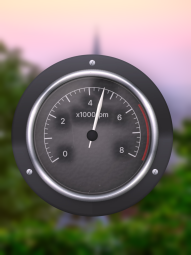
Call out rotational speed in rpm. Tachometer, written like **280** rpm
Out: **4600** rpm
